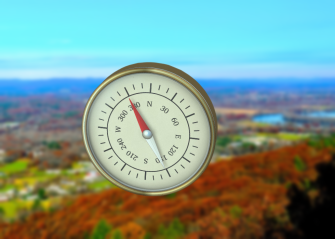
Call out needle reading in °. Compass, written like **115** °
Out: **330** °
